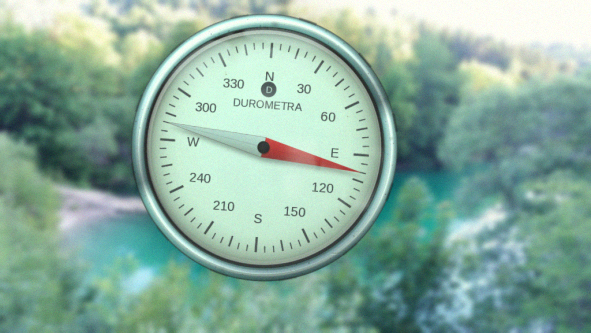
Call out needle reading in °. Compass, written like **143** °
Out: **100** °
